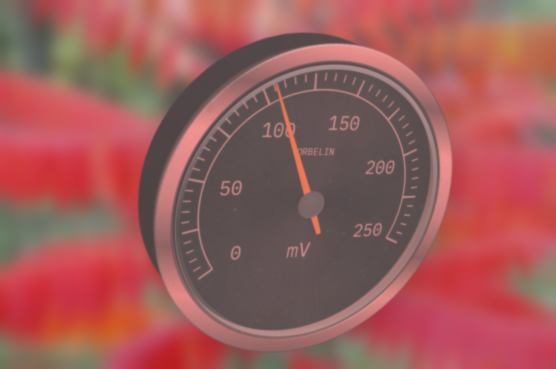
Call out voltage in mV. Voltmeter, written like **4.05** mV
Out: **105** mV
